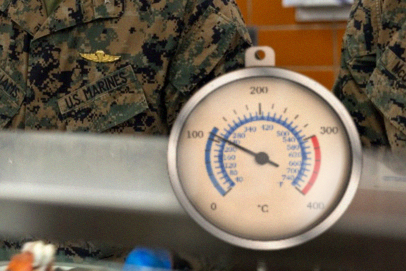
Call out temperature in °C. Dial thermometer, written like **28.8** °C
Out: **110** °C
